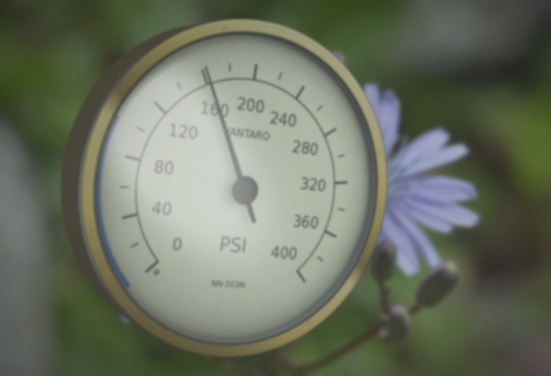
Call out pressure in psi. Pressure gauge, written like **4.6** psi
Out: **160** psi
